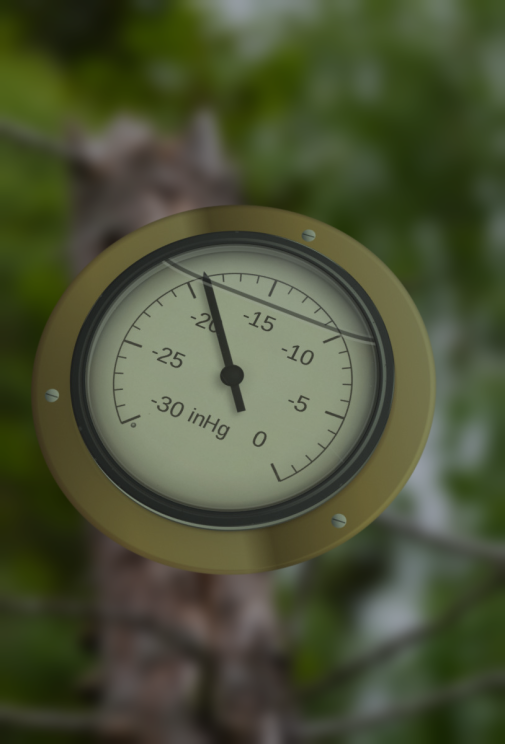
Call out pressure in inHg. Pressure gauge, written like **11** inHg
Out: **-19** inHg
